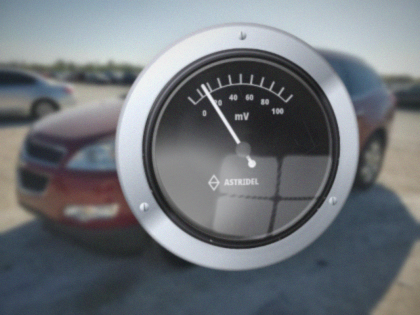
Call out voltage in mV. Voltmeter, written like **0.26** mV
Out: **15** mV
